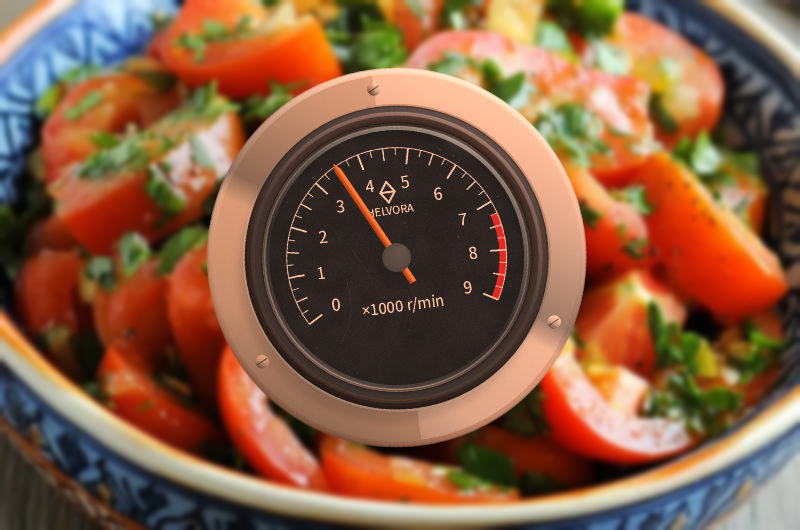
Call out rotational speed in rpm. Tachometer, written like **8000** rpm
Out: **3500** rpm
